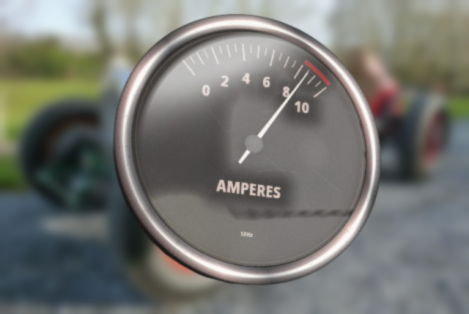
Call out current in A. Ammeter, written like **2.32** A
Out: **8.5** A
